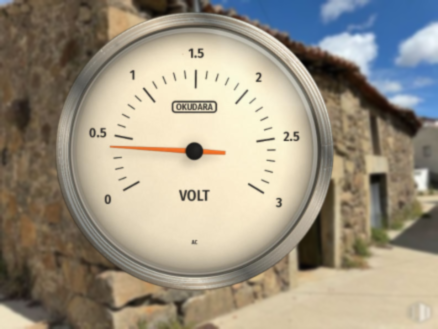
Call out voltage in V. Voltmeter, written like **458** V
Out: **0.4** V
